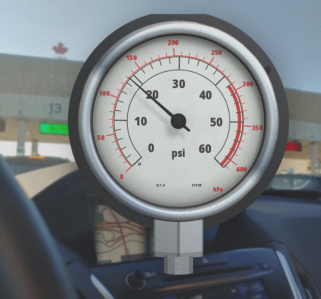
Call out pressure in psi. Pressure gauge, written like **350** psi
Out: **19** psi
